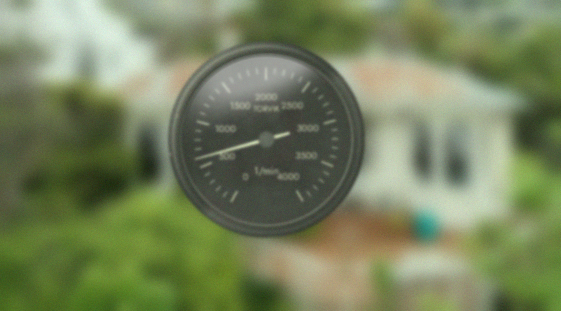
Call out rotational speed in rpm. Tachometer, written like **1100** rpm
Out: **600** rpm
